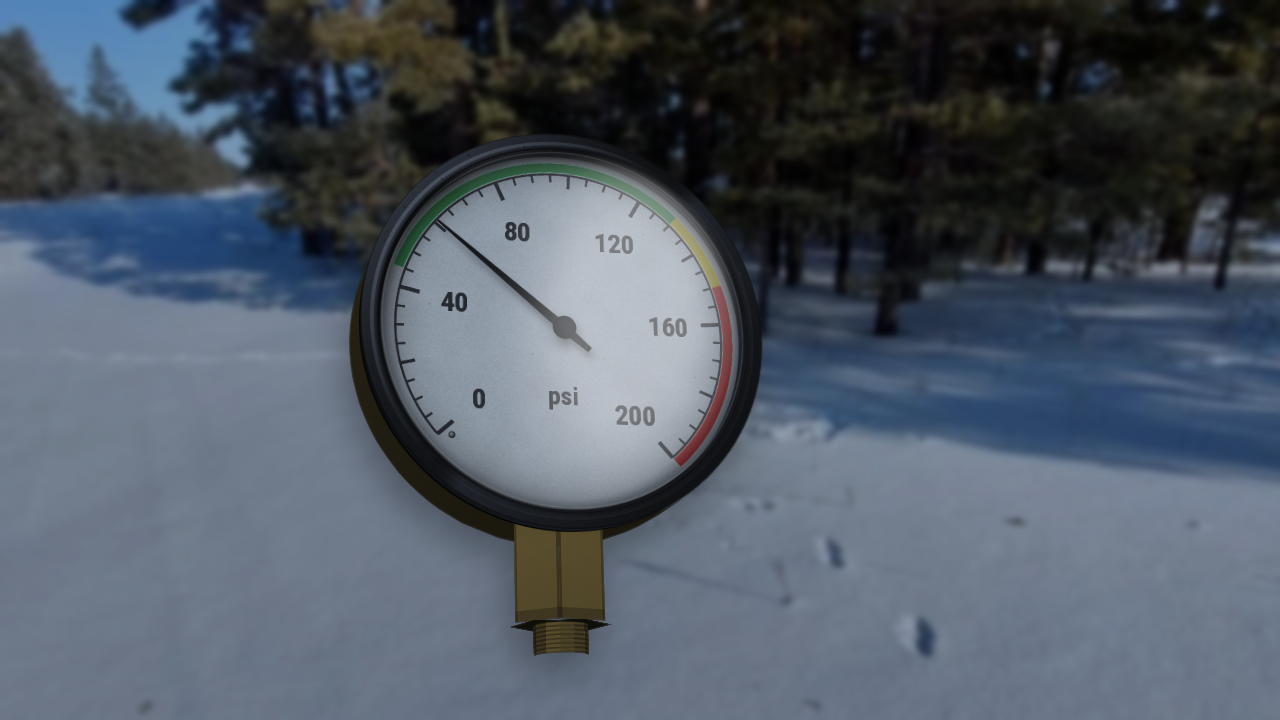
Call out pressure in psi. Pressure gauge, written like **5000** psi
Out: **60** psi
